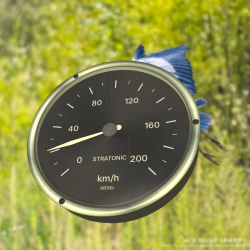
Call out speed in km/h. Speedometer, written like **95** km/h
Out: **20** km/h
